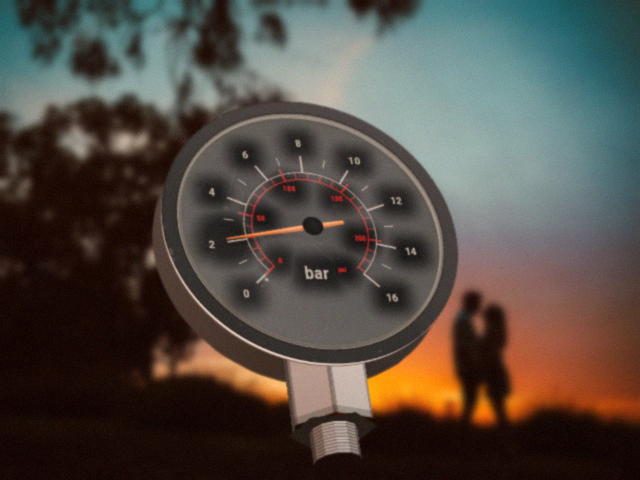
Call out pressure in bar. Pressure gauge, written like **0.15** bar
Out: **2** bar
